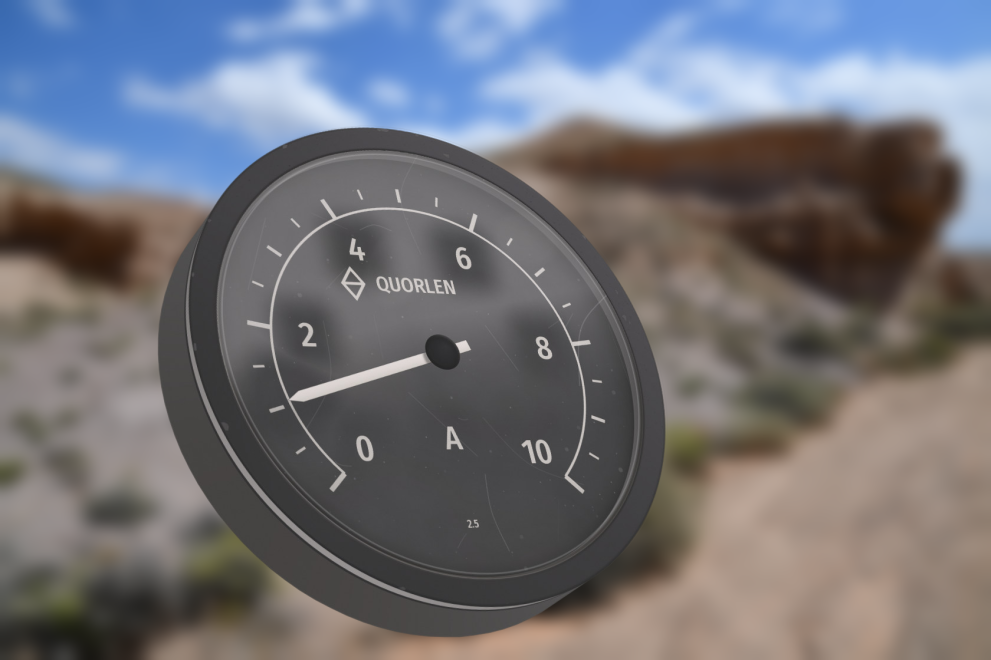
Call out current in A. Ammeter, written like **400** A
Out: **1** A
